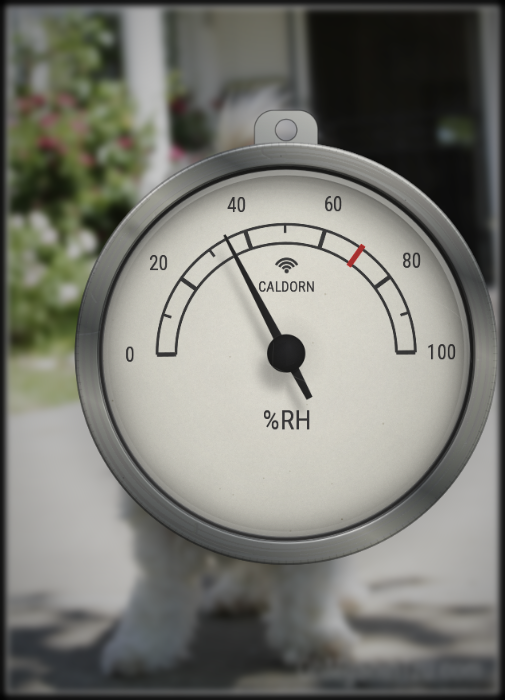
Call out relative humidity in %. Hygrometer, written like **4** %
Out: **35** %
